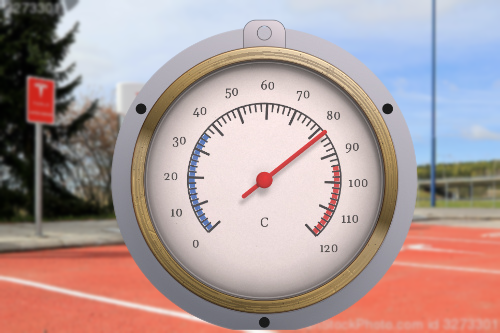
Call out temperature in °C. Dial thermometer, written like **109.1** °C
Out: **82** °C
